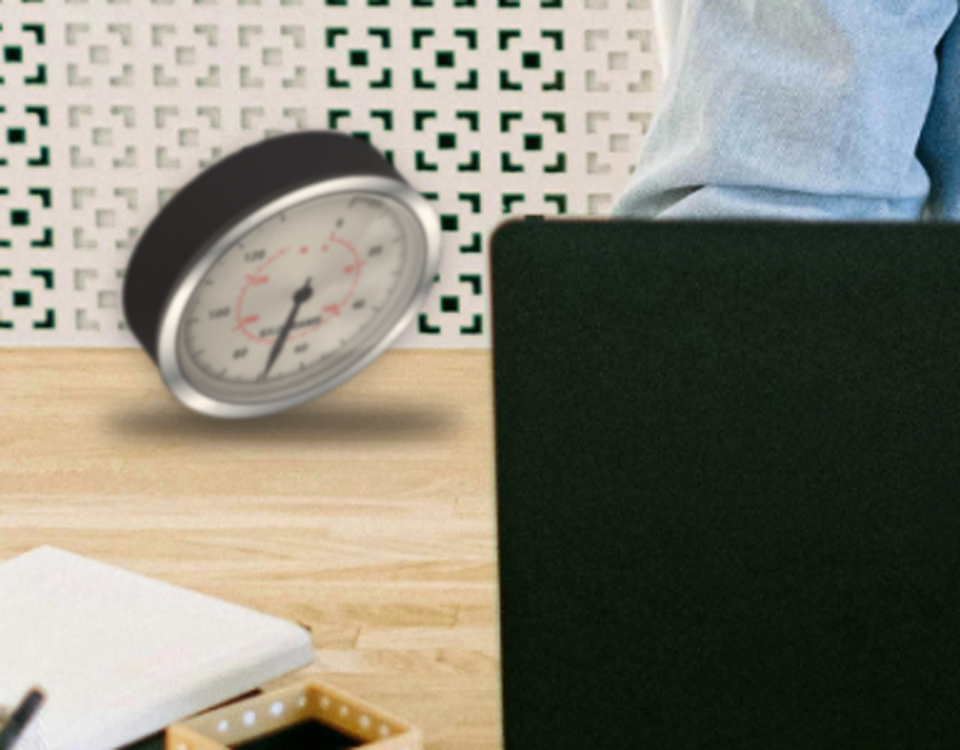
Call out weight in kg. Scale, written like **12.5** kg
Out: **70** kg
